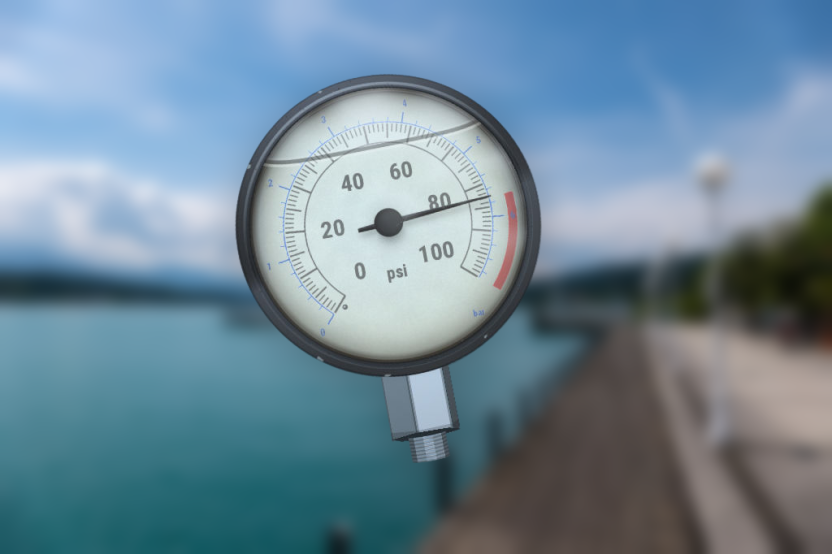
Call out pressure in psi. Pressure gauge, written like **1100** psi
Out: **83** psi
